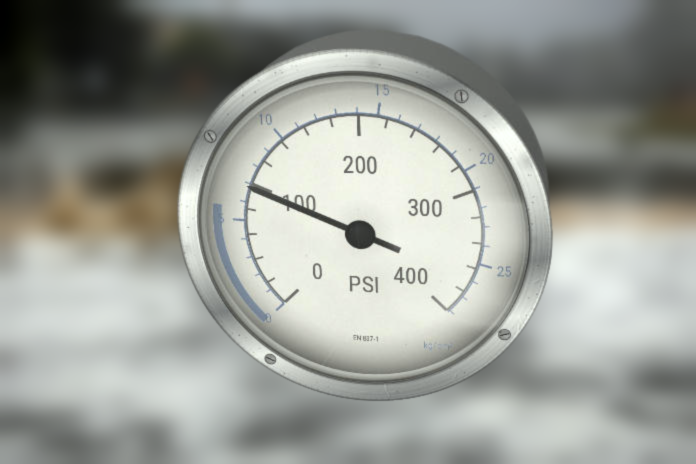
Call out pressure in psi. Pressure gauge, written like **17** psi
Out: **100** psi
